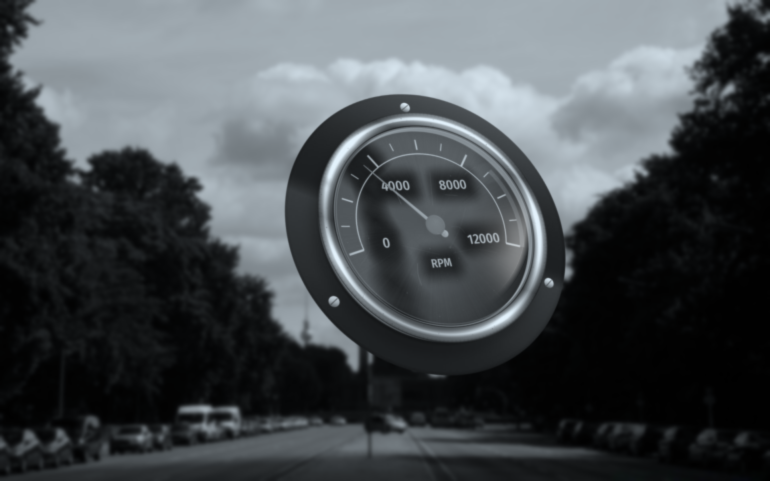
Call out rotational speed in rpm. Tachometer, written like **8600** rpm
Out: **3500** rpm
